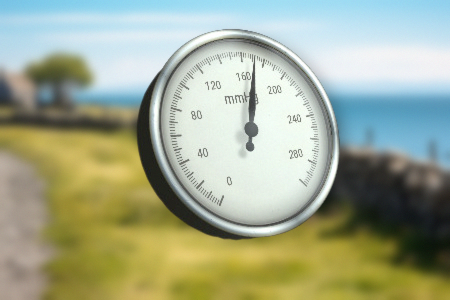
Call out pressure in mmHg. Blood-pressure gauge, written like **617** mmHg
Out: **170** mmHg
